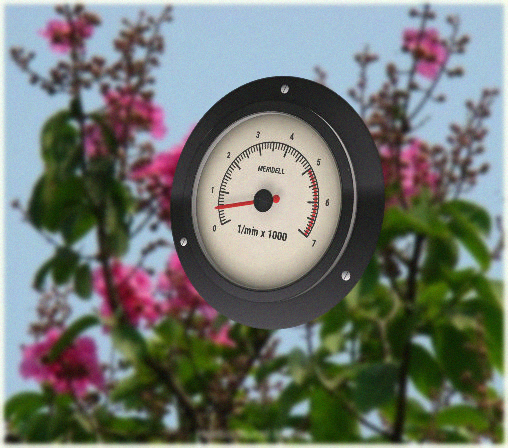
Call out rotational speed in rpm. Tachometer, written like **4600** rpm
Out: **500** rpm
